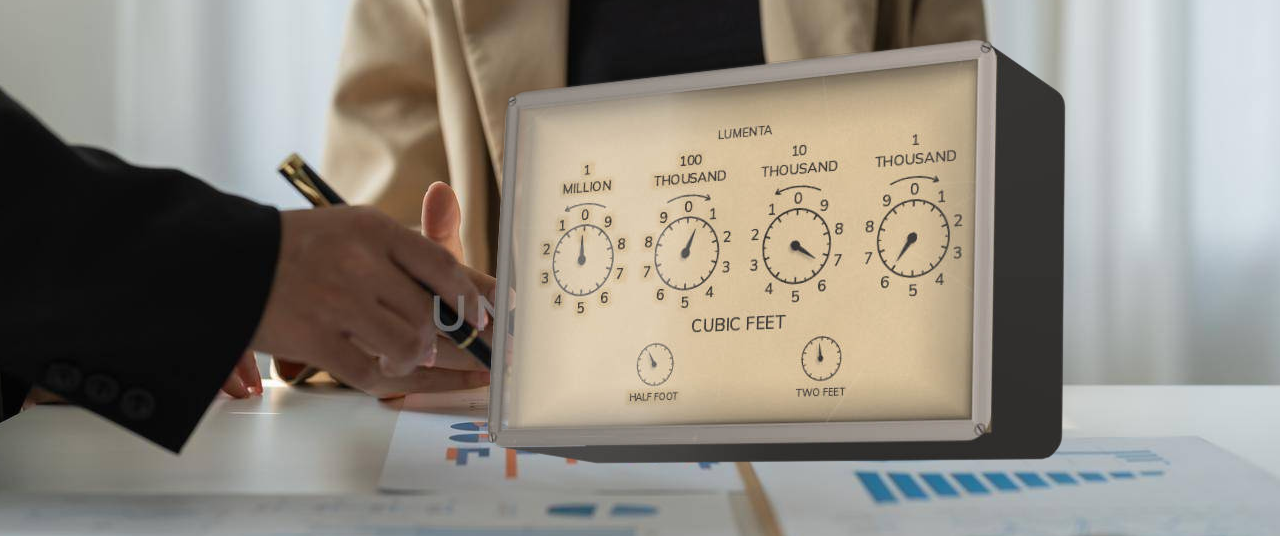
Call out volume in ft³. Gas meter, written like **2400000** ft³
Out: **6600** ft³
